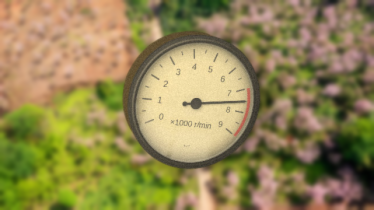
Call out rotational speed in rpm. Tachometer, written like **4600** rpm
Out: **7500** rpm
